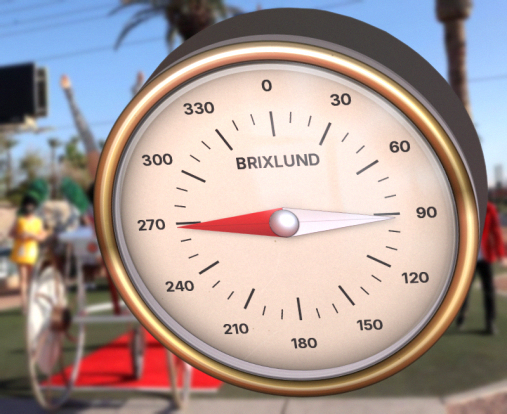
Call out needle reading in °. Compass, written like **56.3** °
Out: **270** °
